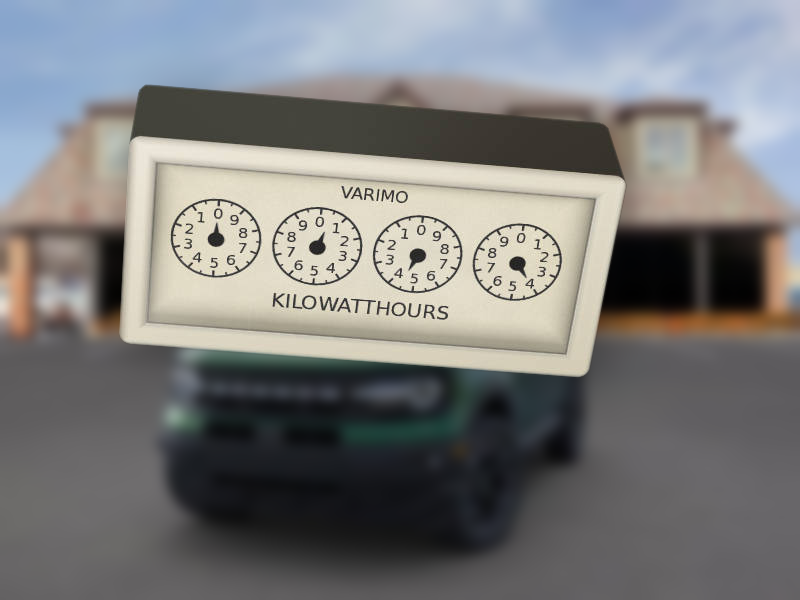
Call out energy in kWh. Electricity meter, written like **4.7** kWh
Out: **44** kWh
